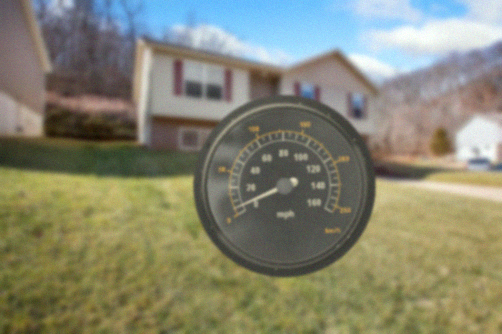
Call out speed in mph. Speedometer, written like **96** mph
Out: **5** mph
